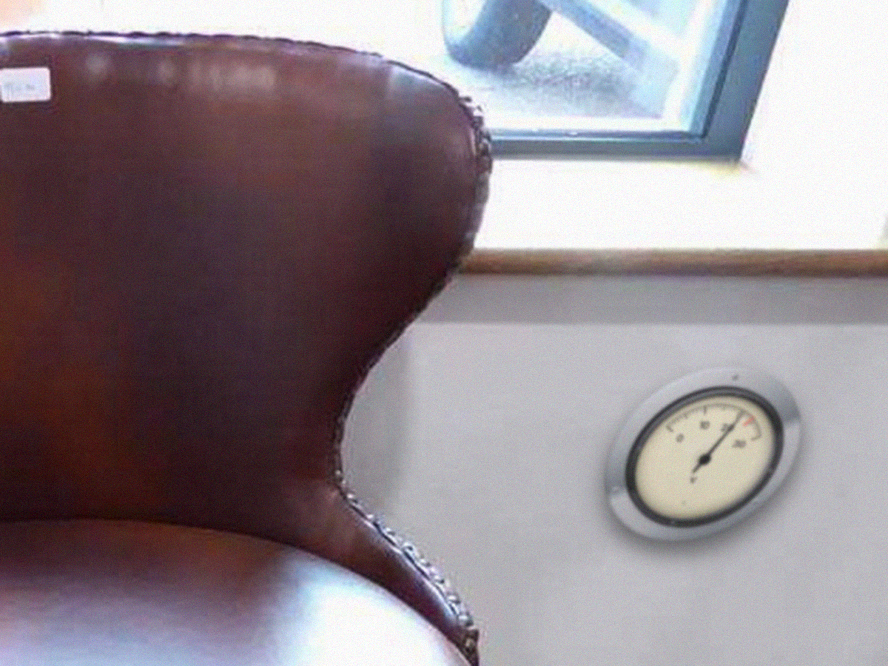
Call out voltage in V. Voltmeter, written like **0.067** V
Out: **20** V
